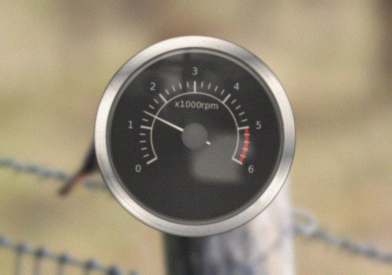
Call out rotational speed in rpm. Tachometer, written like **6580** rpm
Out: **1400** rpm
